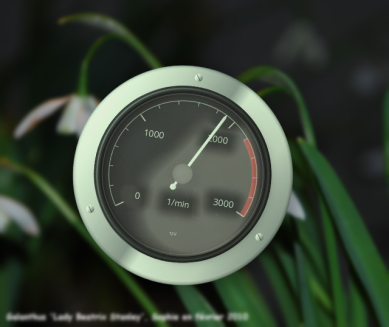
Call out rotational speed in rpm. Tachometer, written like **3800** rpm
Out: **1900** rpm
